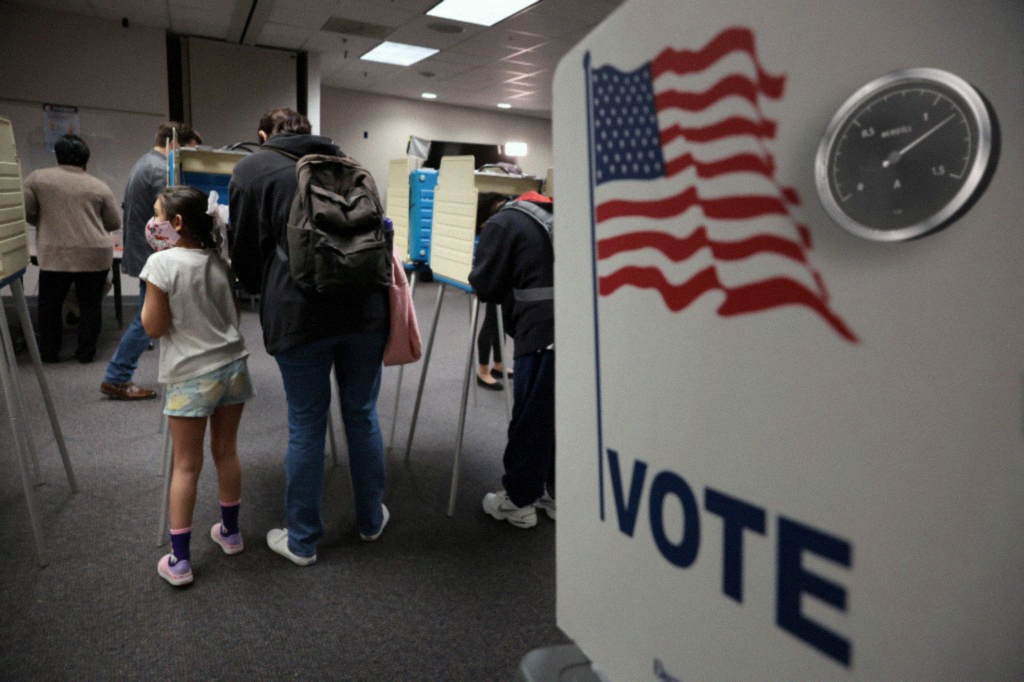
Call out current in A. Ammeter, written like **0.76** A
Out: **1.15** A
